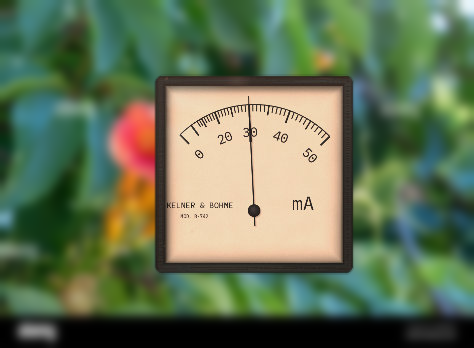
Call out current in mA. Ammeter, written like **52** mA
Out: **30** mA
